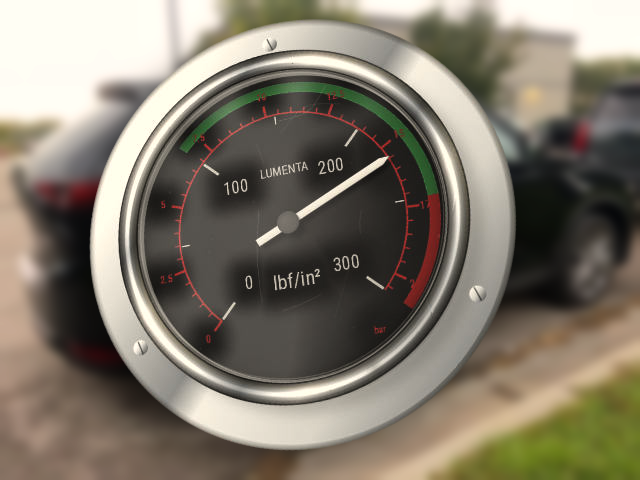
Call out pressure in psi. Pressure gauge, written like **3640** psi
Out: **225** psi
